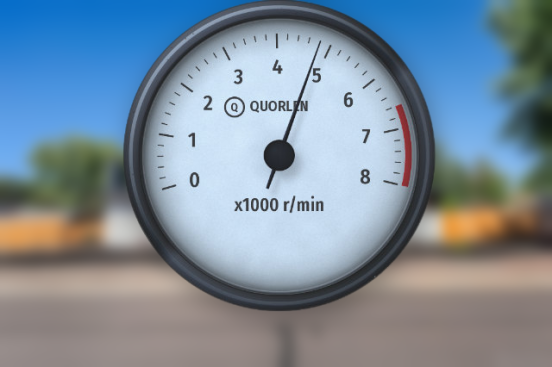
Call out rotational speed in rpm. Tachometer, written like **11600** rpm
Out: **4800** rpm
